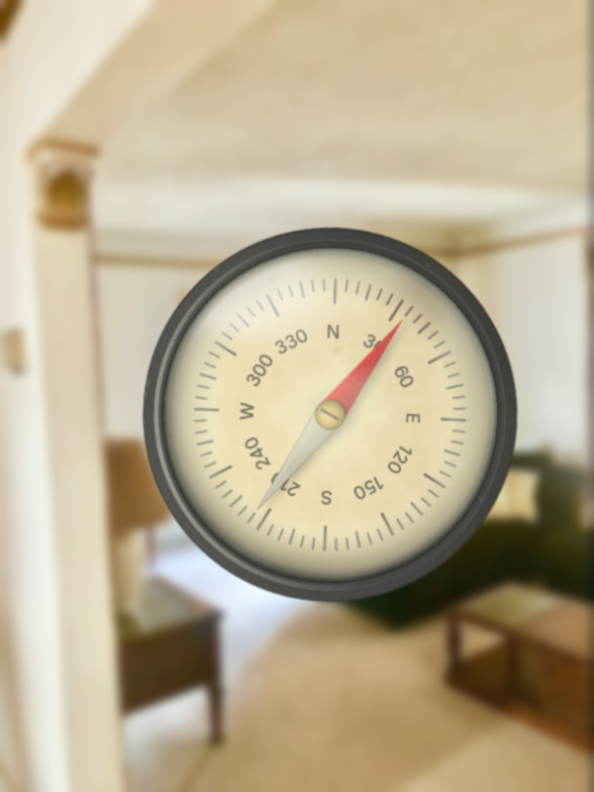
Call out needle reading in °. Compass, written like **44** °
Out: **35** °
